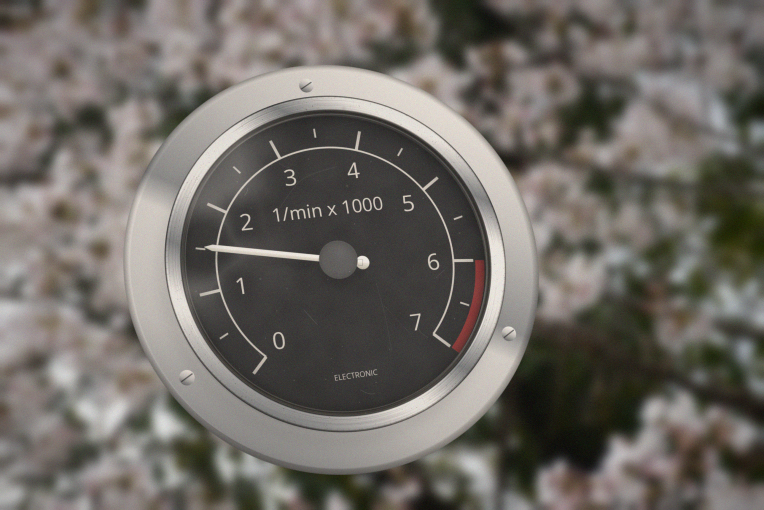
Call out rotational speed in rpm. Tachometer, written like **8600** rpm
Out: **1500** rpm
